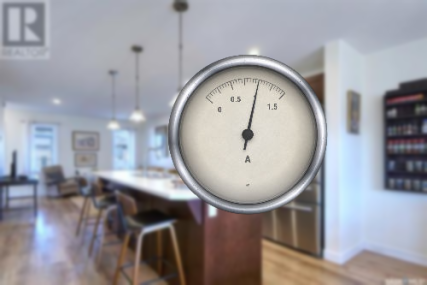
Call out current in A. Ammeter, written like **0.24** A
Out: **1** A
